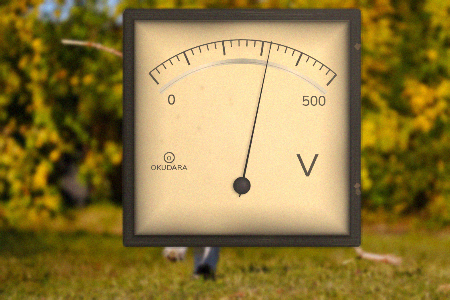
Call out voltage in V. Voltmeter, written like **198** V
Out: **320** V
